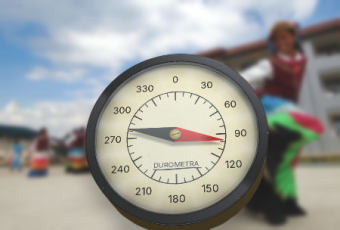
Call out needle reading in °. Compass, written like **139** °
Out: **100** °
